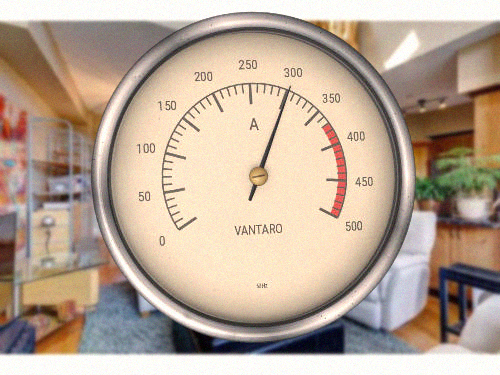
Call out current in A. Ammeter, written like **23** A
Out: **300** A
